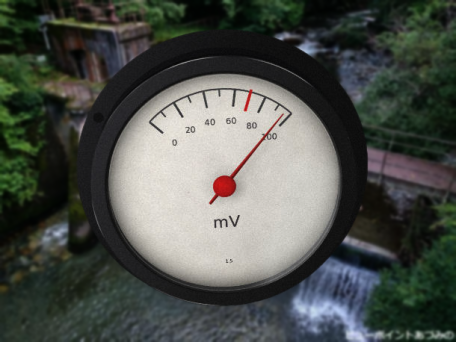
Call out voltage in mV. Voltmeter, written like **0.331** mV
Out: **95** mV
